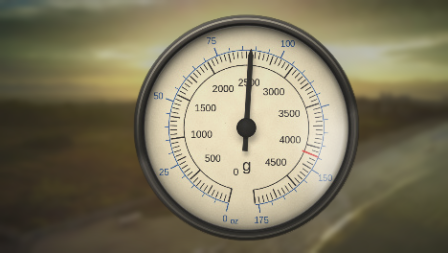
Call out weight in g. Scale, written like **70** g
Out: **2500** g
